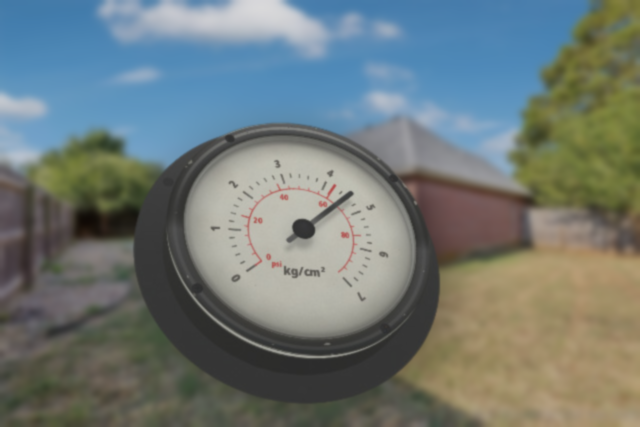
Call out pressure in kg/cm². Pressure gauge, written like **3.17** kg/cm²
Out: **4.6** kg/cm²
